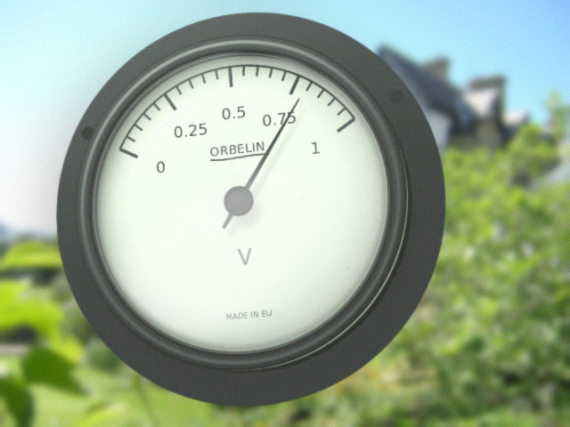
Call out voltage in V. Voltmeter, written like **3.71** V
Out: **0.8** V
